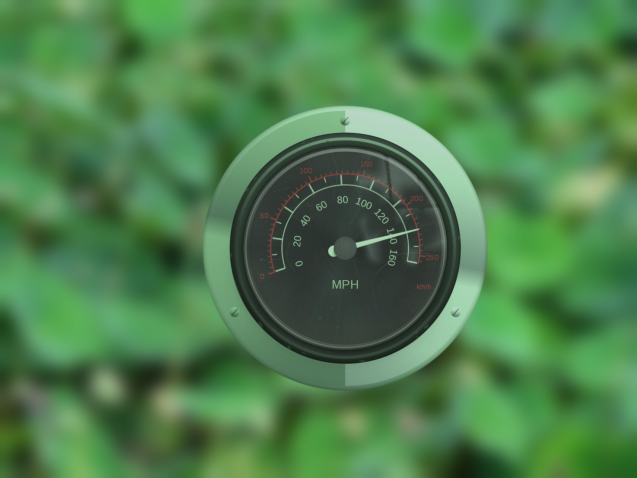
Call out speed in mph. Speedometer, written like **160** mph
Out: **140** mph
